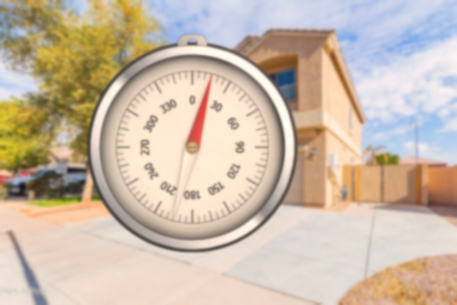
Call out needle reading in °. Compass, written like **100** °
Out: **15** °
